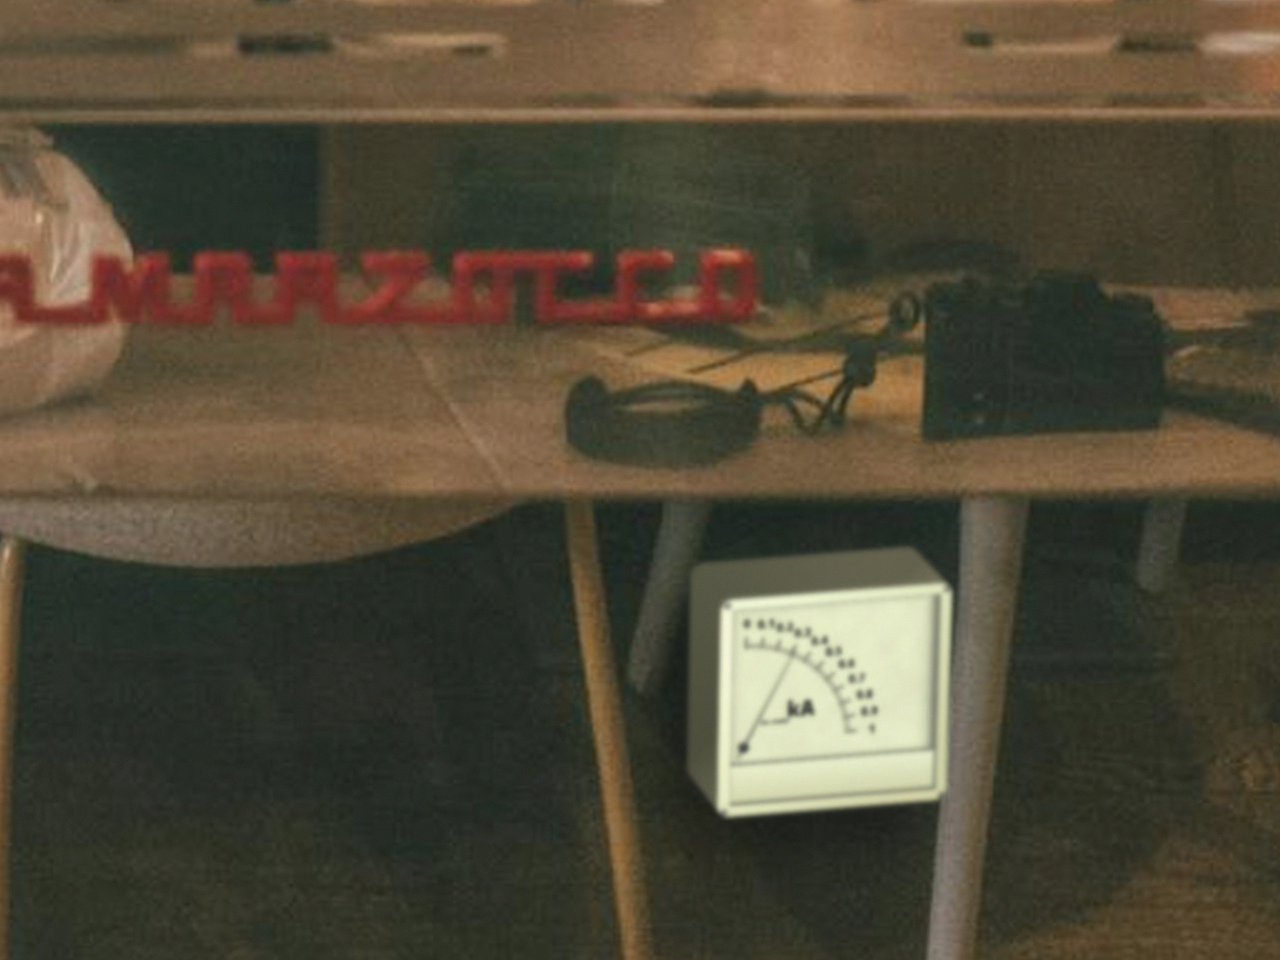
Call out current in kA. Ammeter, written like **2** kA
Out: **0.3** kA
